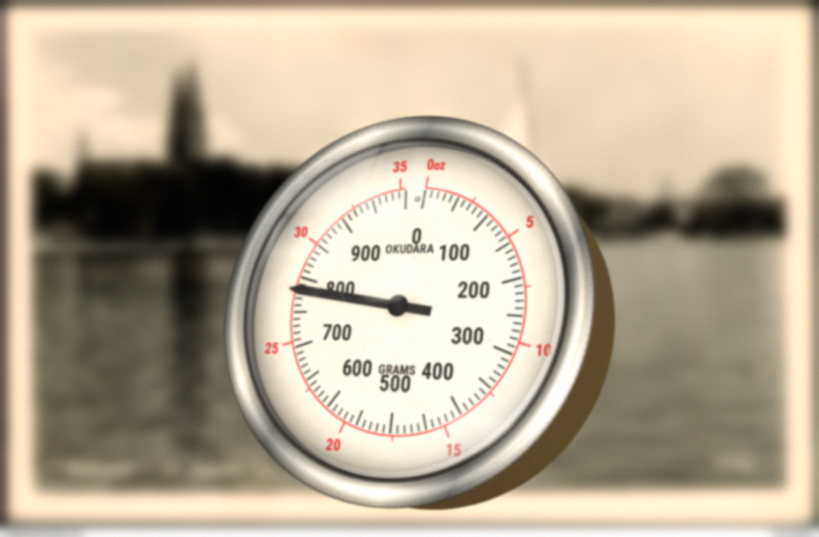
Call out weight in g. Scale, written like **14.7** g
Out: **780** g
